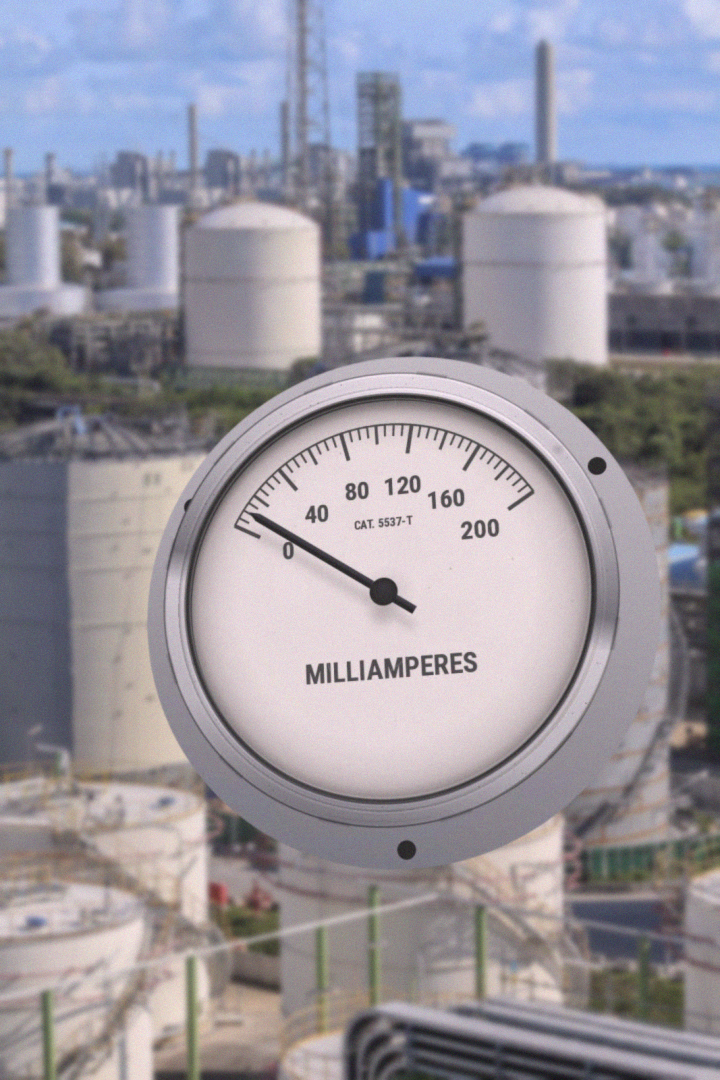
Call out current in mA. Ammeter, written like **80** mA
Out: **10** mA
